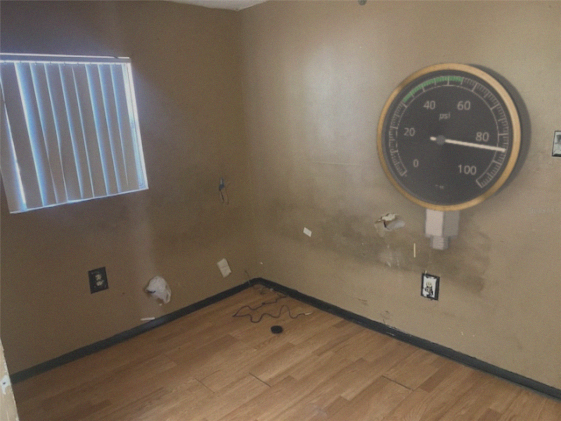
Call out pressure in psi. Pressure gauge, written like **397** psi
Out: **85** psi
